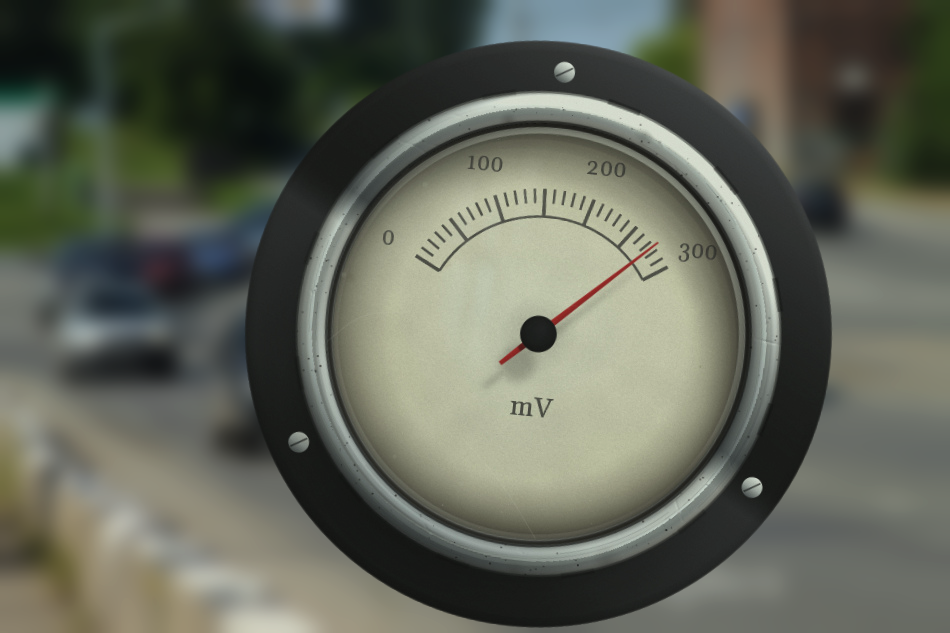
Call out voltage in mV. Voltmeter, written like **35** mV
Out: **275** mV
